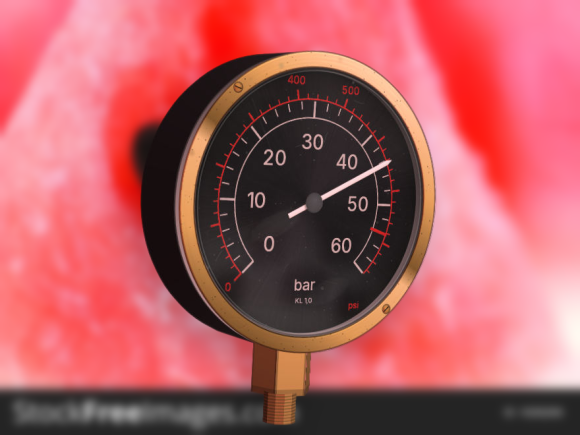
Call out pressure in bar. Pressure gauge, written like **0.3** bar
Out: **44** bar
